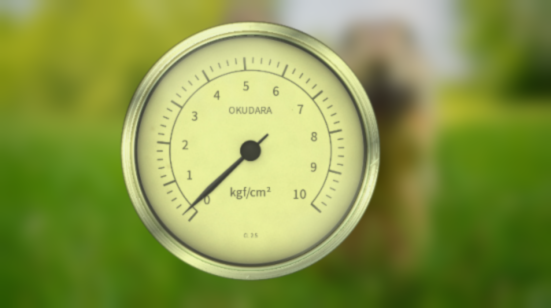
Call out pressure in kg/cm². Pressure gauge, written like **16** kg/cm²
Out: **0.2** kg/cm²
